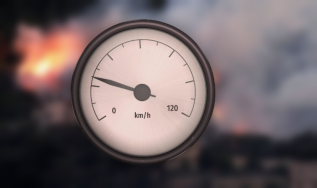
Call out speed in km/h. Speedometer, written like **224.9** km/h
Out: **25** km/h
